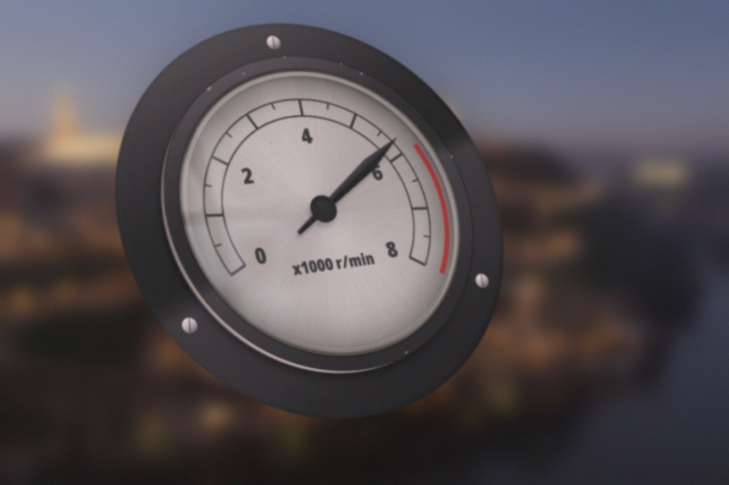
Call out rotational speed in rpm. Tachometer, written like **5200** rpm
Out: **5750** rpm
